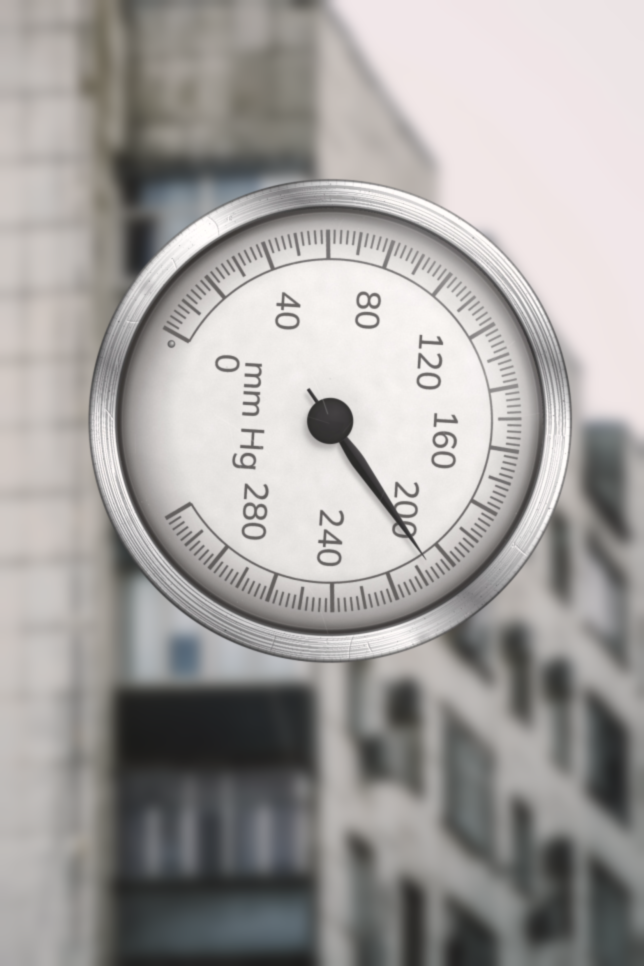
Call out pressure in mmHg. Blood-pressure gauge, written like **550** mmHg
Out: **206** mmHg
